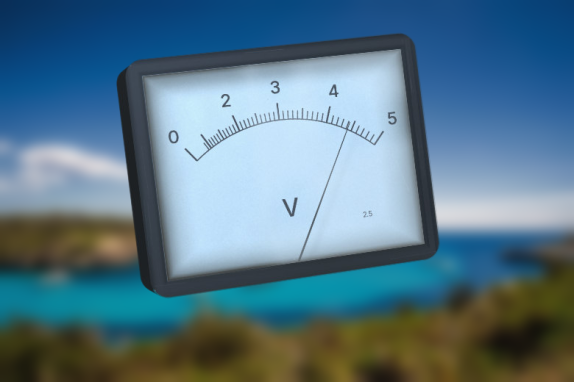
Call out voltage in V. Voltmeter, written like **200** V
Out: **4.4** V
